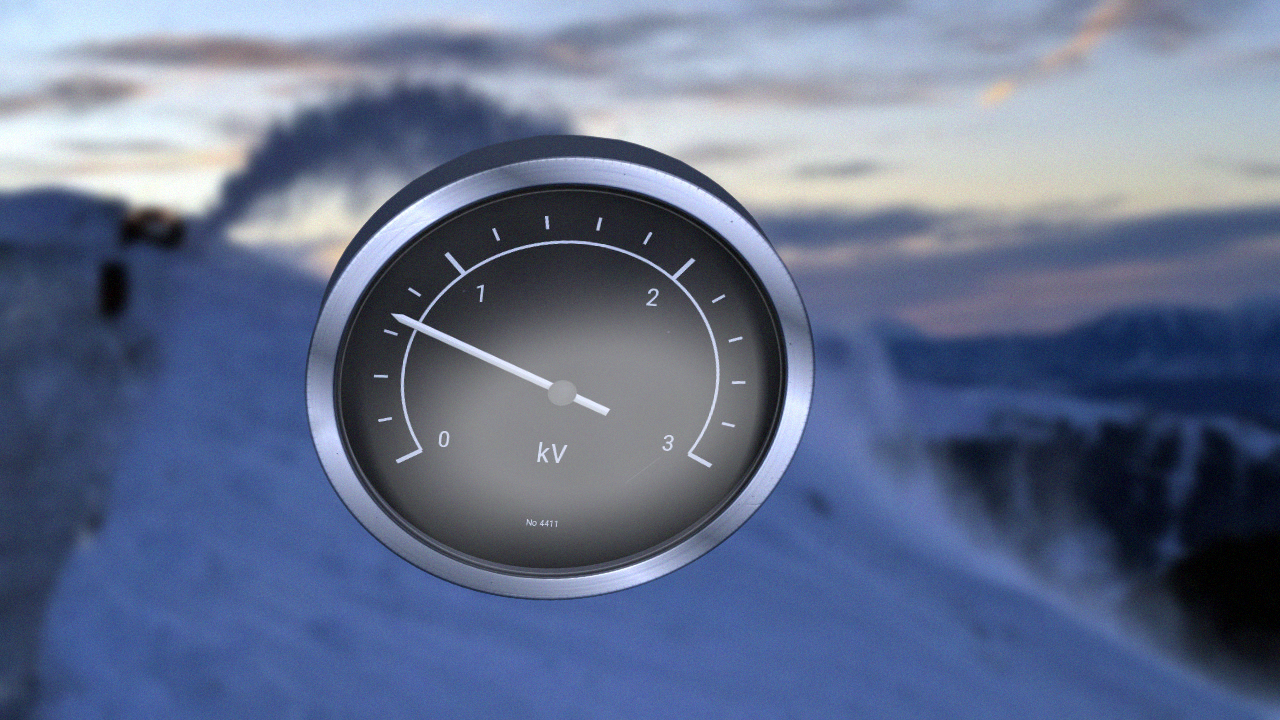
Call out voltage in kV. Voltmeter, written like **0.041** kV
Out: **0.7** kV
